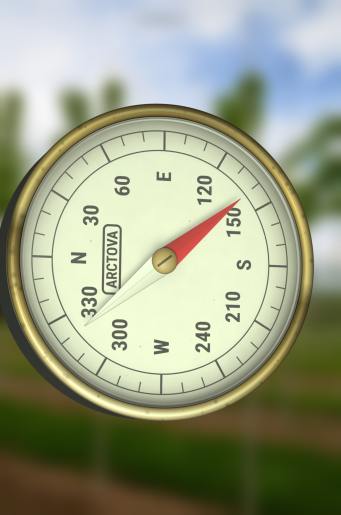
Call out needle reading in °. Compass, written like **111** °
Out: **140** °
